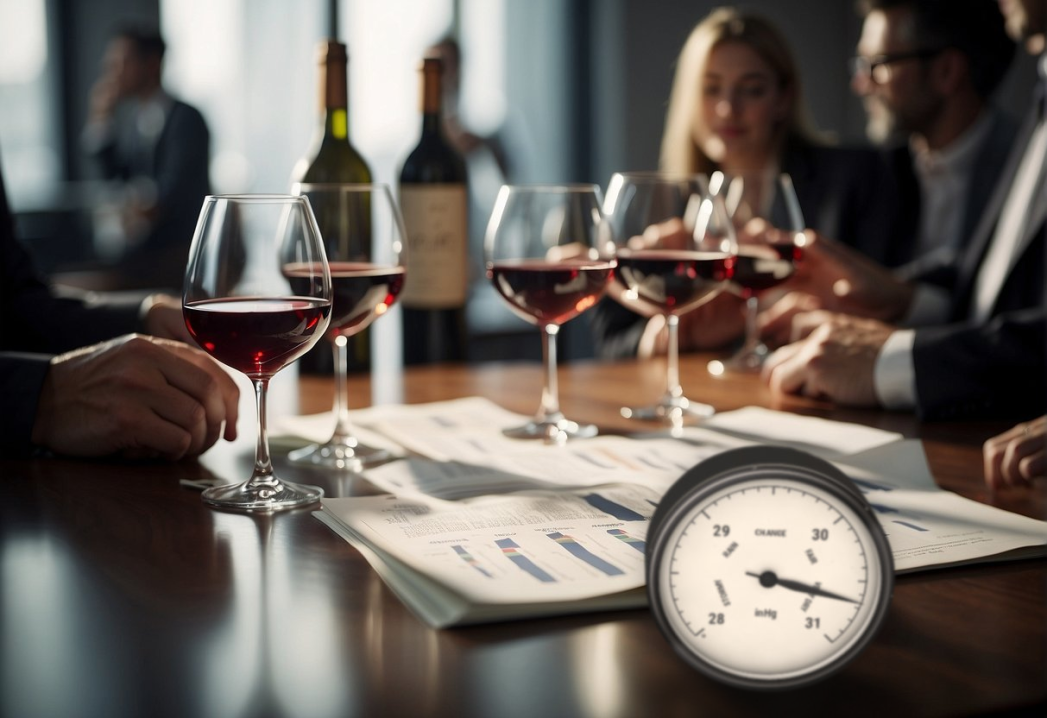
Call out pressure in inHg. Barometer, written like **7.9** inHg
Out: **30.65** inHg
